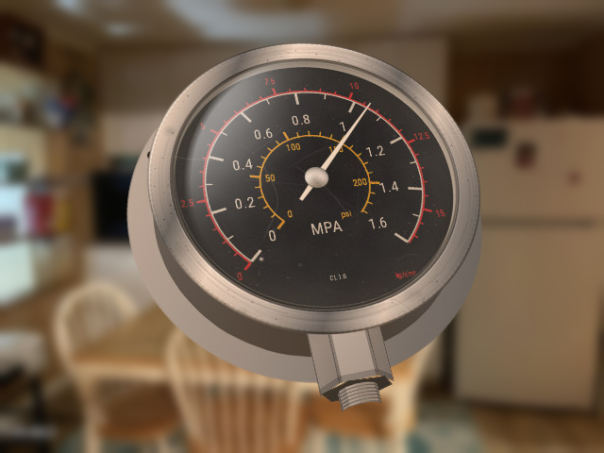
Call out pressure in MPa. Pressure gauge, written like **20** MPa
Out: **1.05** MPa
